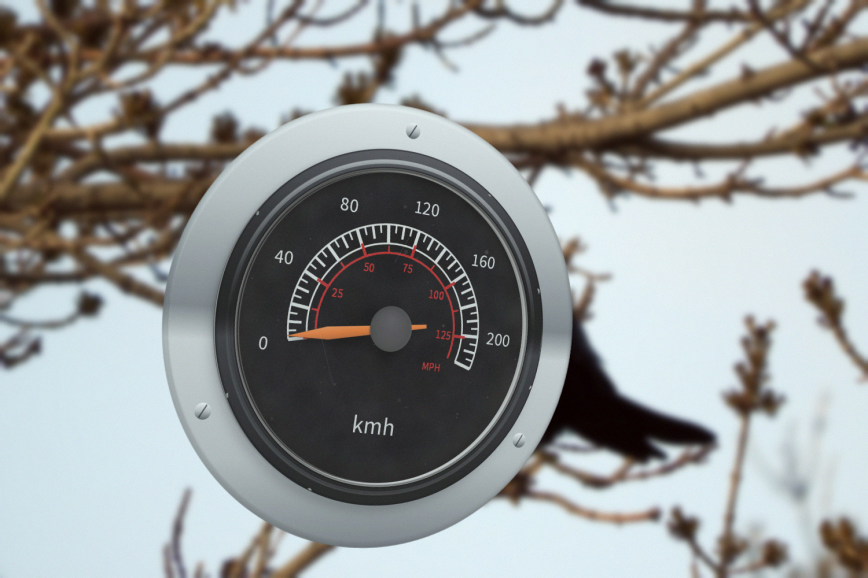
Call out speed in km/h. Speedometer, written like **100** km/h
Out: **2.5** km/h
